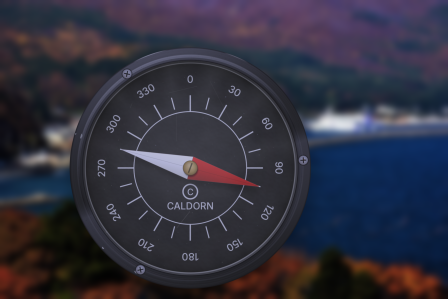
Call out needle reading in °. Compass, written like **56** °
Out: **105** °
